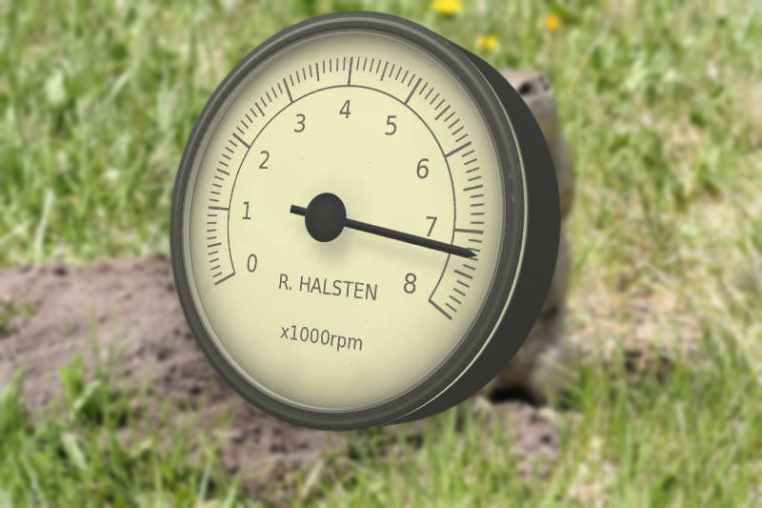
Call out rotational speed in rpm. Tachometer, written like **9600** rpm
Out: **7250** rpm
